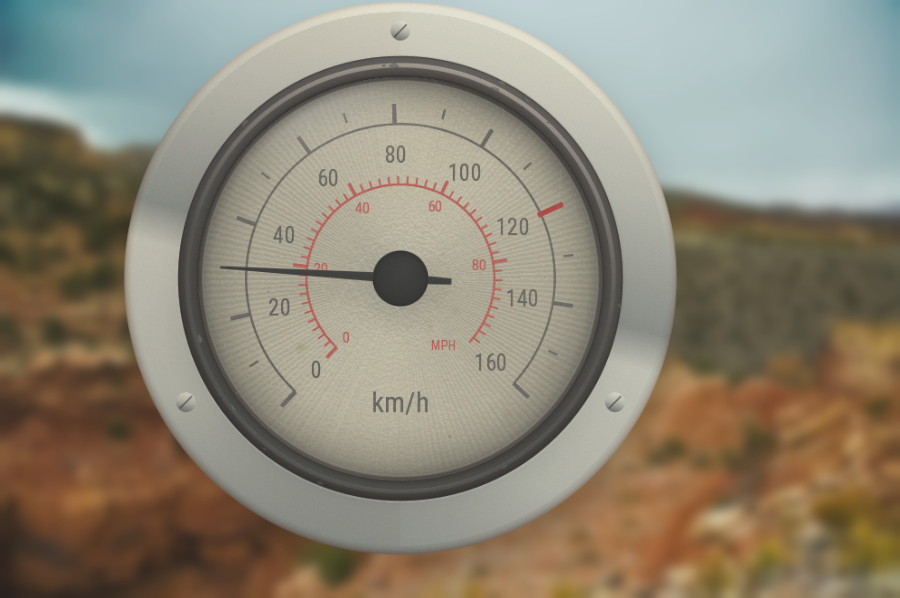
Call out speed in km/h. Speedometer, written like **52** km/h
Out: **30** km/h
